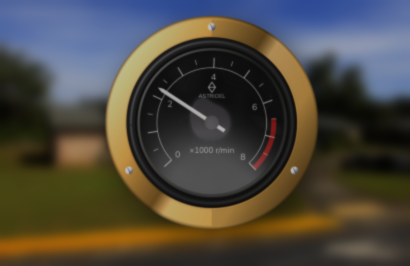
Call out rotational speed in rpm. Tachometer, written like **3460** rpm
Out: **2250** rpm
